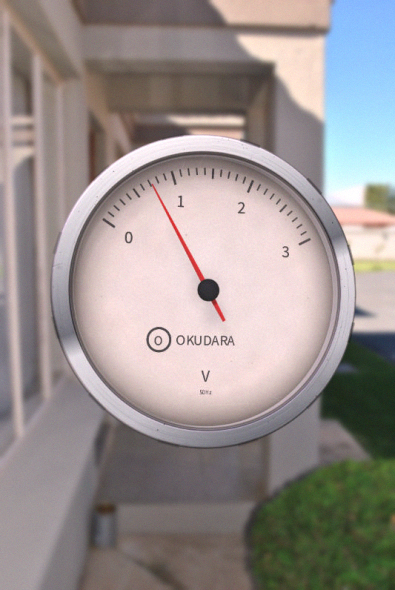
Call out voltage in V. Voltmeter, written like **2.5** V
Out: **0.7** V
